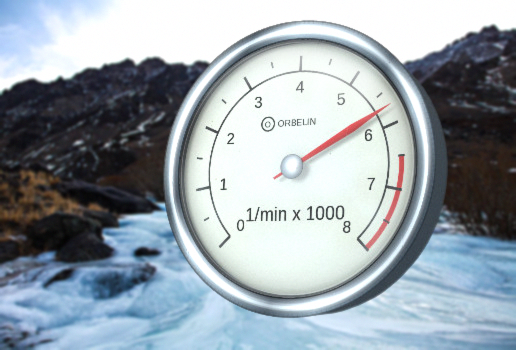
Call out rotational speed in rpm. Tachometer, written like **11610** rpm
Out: **5750** rpm
